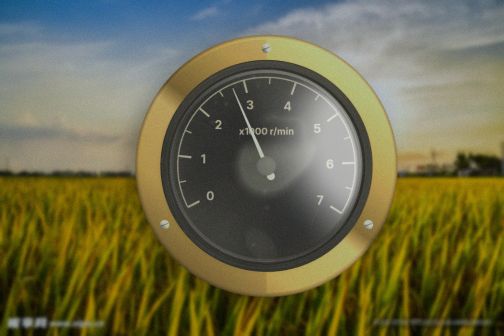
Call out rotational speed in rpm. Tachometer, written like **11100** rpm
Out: **2750** rpm
